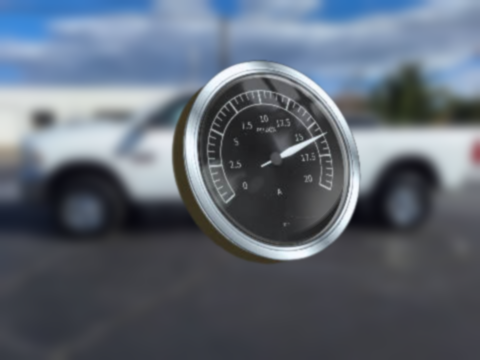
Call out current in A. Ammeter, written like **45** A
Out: **16** A
